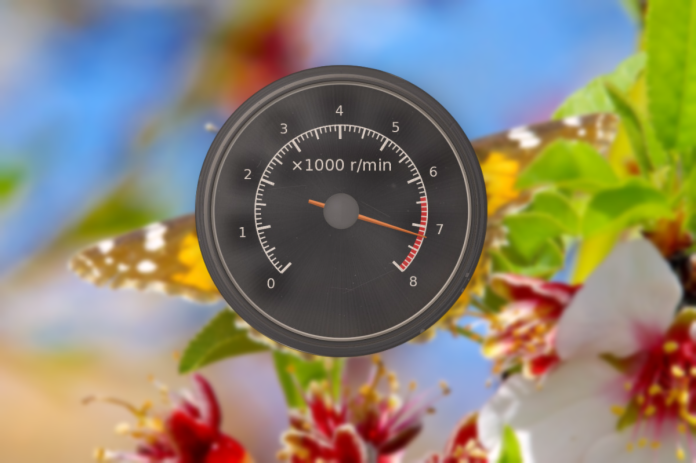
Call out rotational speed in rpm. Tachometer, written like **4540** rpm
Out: **7200** rpm
